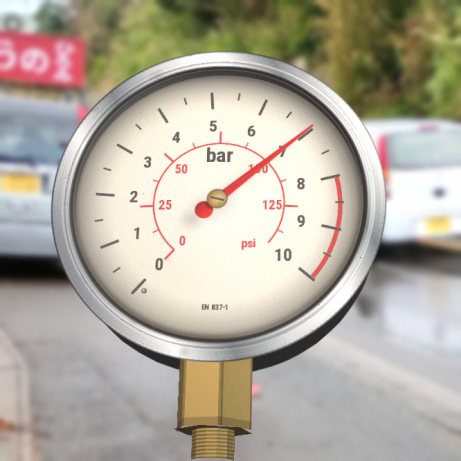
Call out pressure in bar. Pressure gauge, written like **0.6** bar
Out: **7** bar
